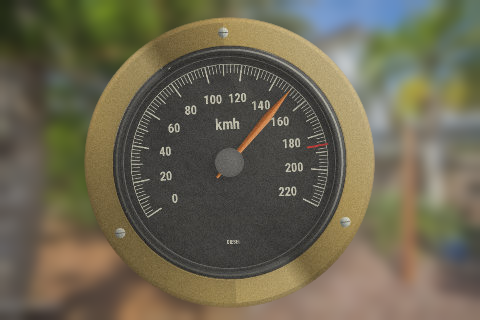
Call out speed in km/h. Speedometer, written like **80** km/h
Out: **150** km/h
